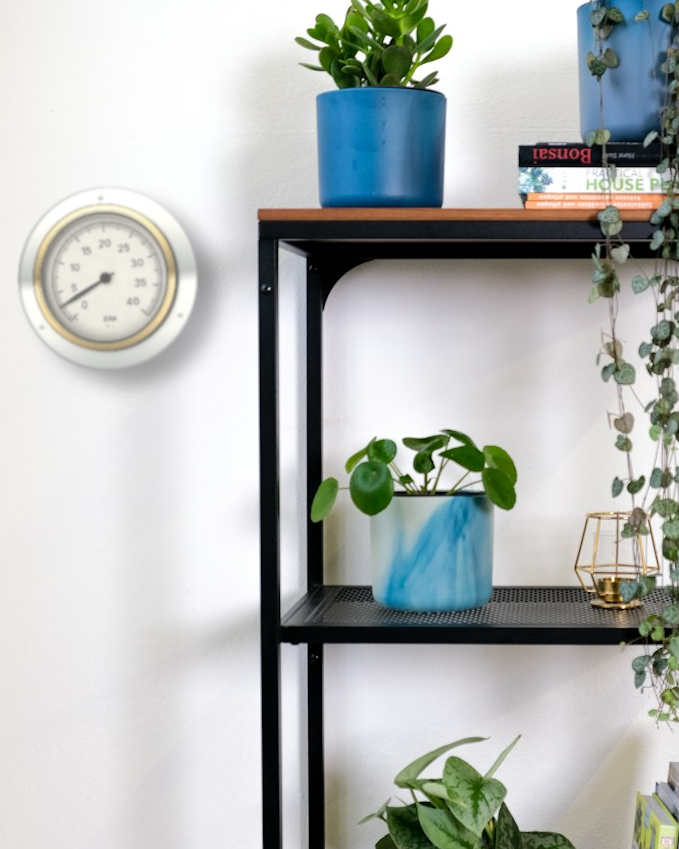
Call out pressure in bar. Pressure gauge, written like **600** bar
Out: **2.5** bar
